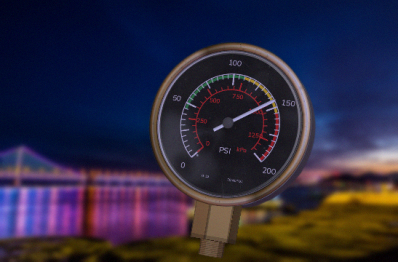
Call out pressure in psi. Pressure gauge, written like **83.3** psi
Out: **145** psi
